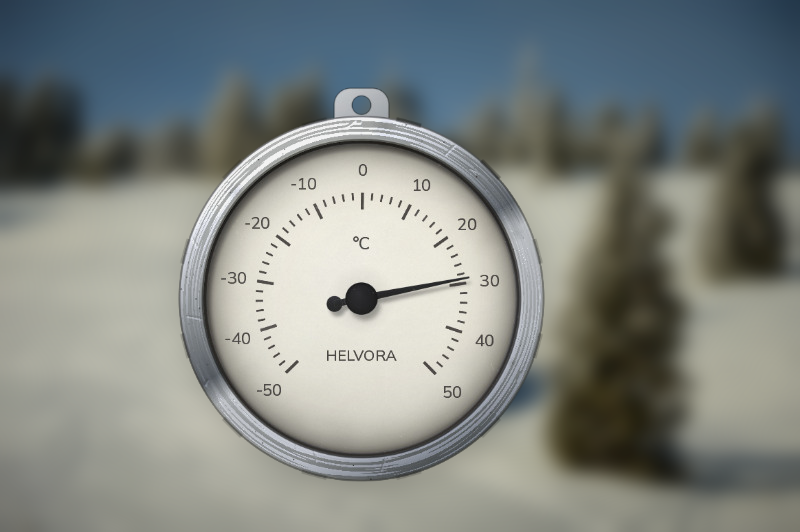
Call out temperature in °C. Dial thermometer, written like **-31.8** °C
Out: **29** °C
